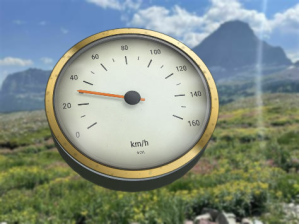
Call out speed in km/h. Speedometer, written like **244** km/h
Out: **30** km/h
